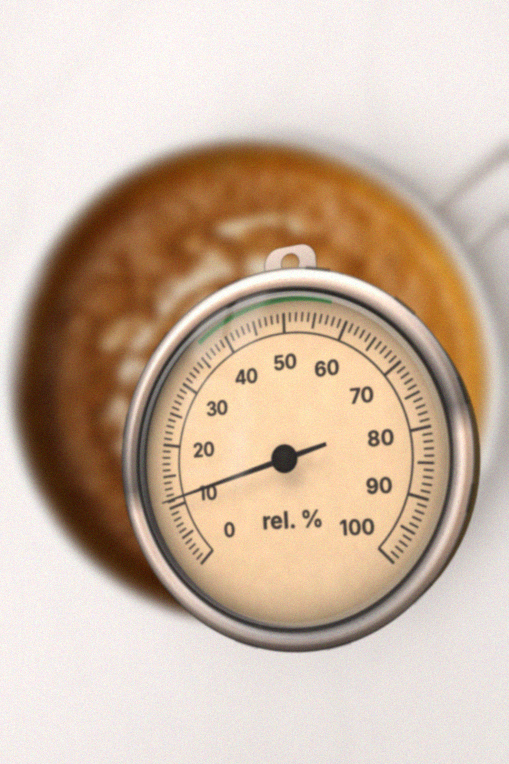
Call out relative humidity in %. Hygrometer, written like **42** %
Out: **11** %
